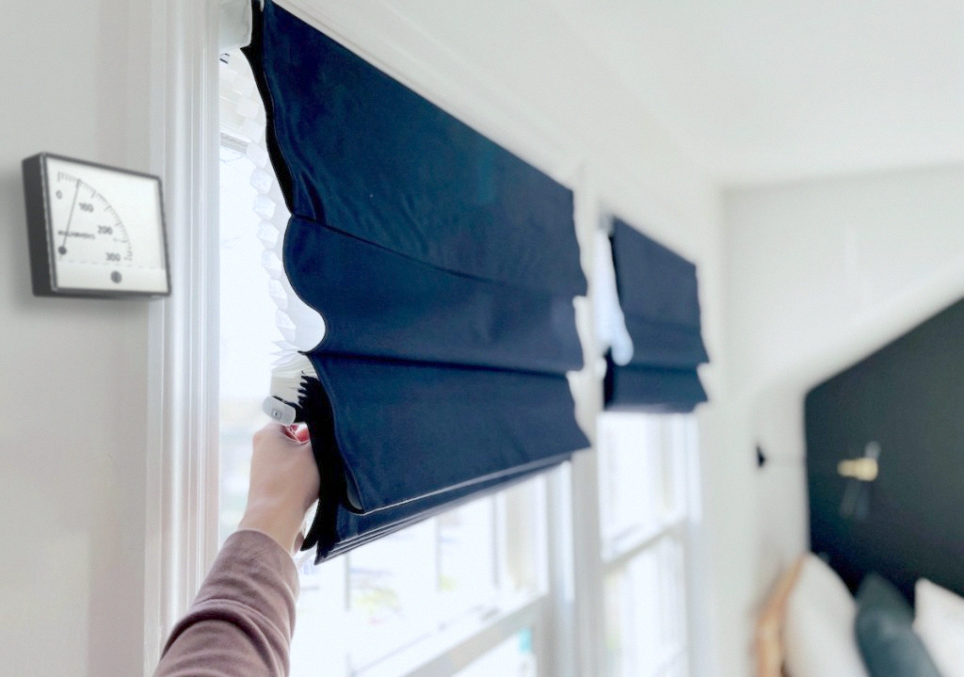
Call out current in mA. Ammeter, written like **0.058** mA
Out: **50** mA
